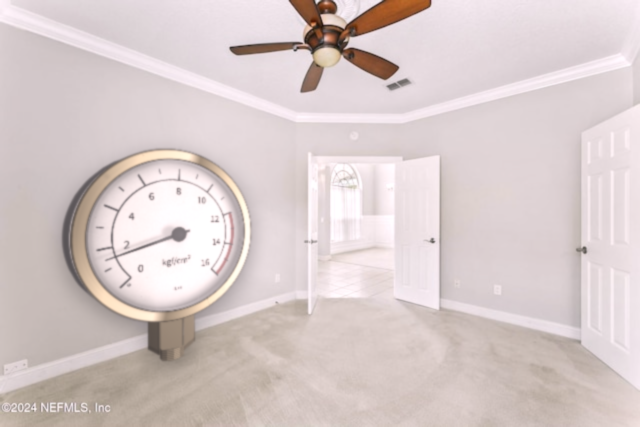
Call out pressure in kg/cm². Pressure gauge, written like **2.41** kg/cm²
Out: **1.5** kg/cm²
